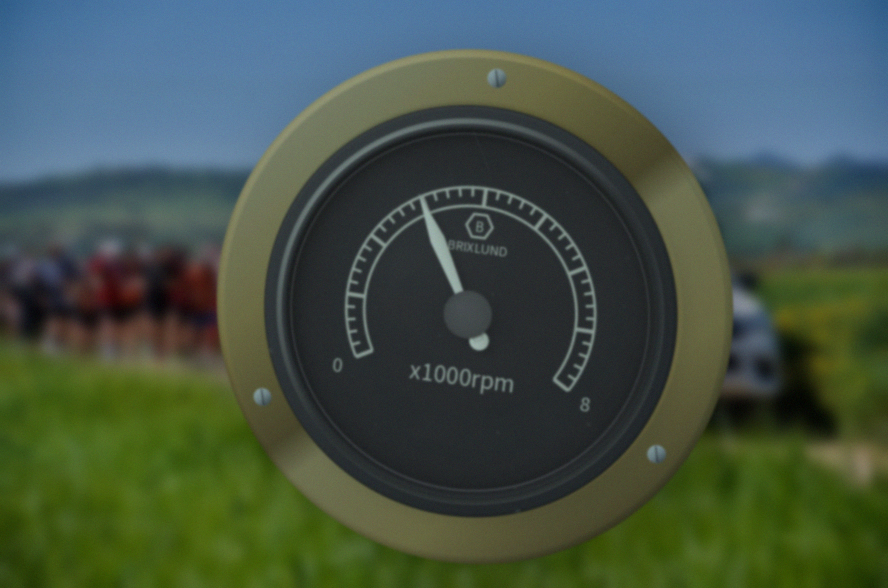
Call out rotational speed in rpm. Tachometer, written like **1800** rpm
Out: **3000** rpm
